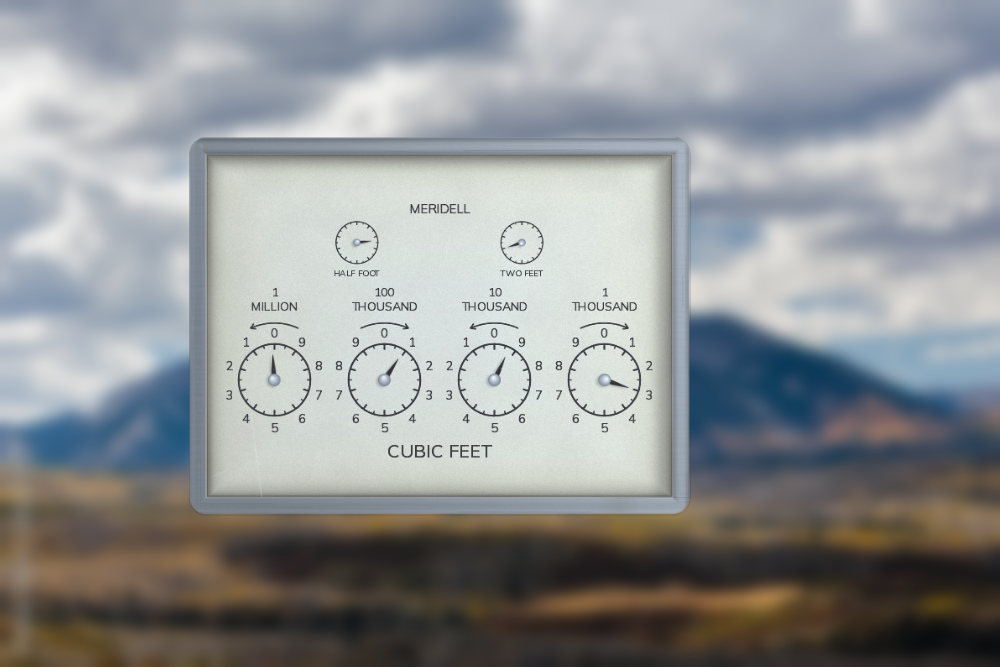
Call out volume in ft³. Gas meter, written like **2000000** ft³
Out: **9300** ft³
